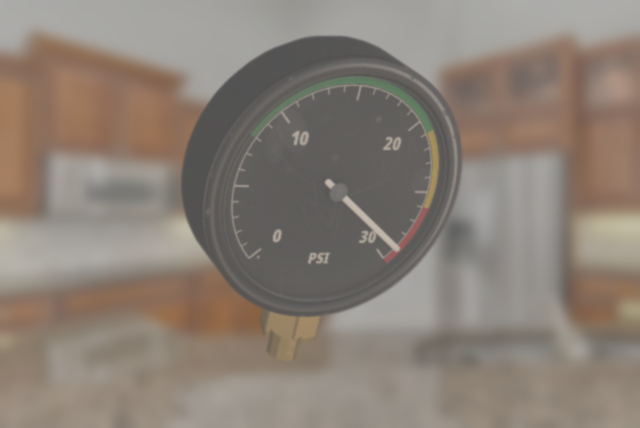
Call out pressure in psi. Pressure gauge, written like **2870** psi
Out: **29** psi
